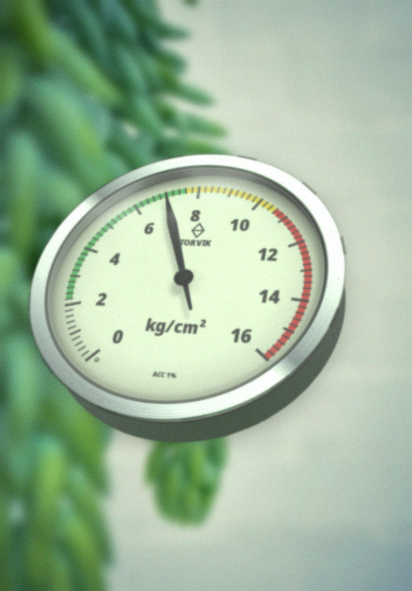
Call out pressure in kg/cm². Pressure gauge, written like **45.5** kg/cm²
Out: **7** kg/cm²
